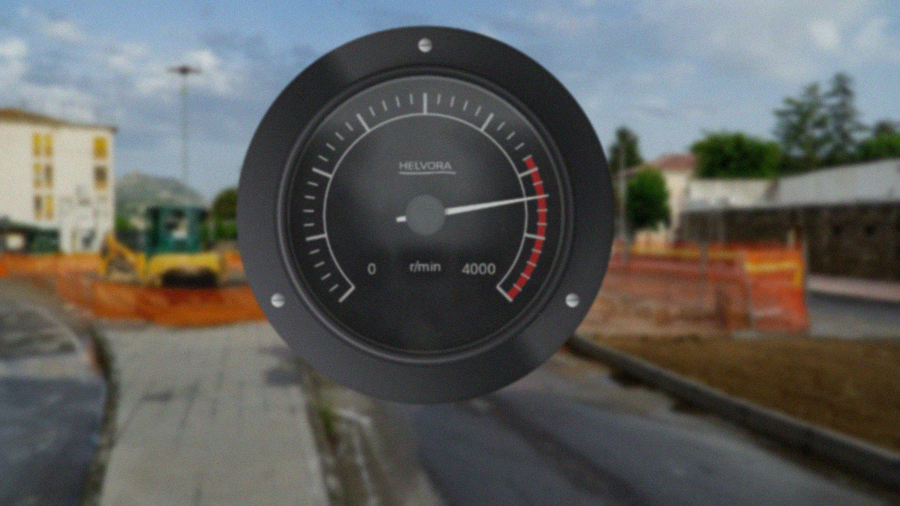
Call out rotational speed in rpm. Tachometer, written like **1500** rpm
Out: **3200** rpm
